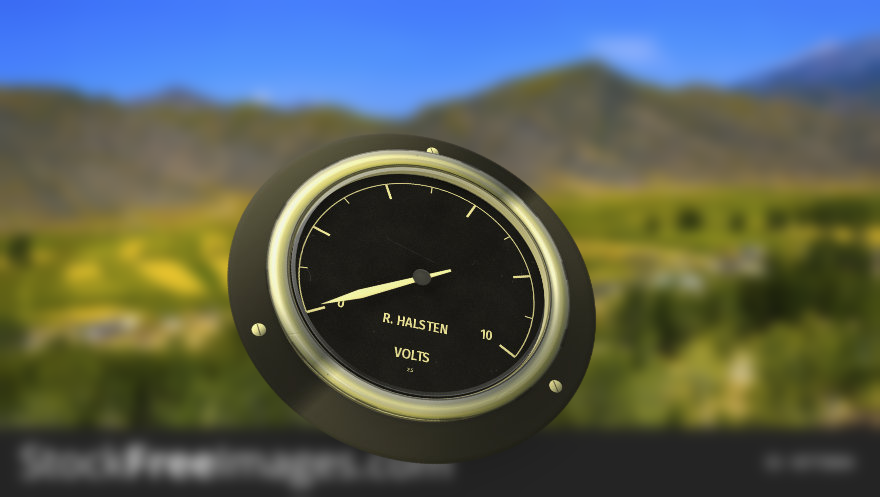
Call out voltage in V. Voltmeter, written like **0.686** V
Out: **0** V
